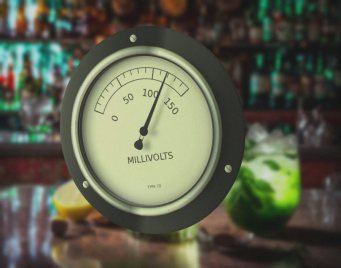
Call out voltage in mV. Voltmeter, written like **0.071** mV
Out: **120** mV
